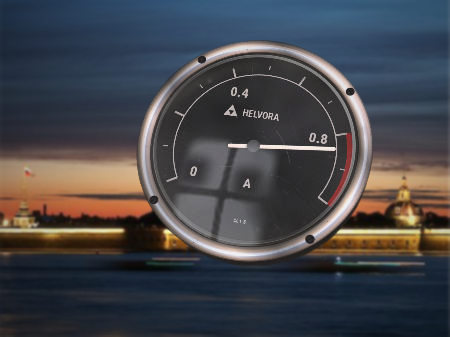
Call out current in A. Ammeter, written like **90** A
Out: **0.85** A
